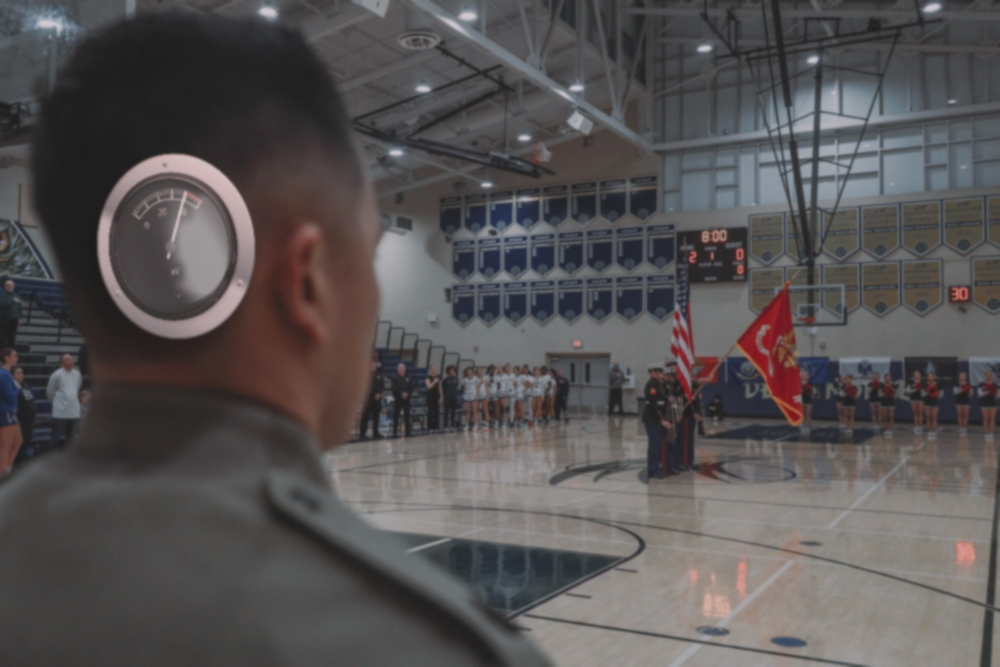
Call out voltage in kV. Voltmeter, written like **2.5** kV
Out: **40** kV
